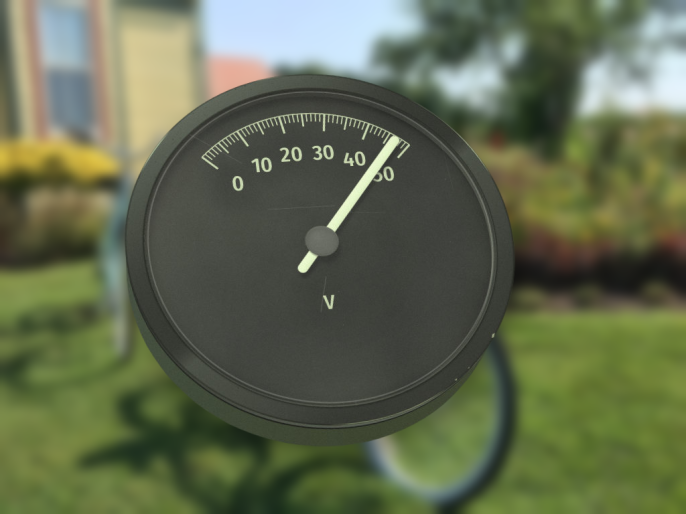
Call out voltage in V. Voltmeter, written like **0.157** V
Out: **47** V
